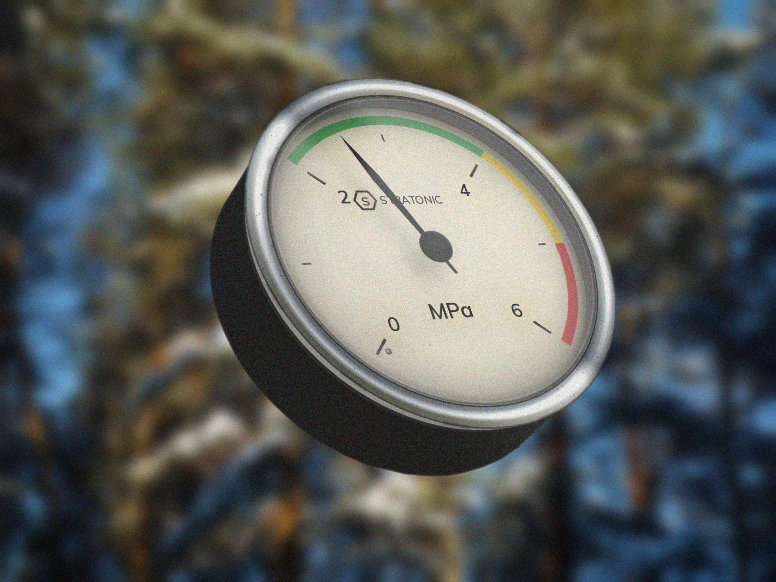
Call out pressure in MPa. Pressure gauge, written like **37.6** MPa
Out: **2.5** MPa
